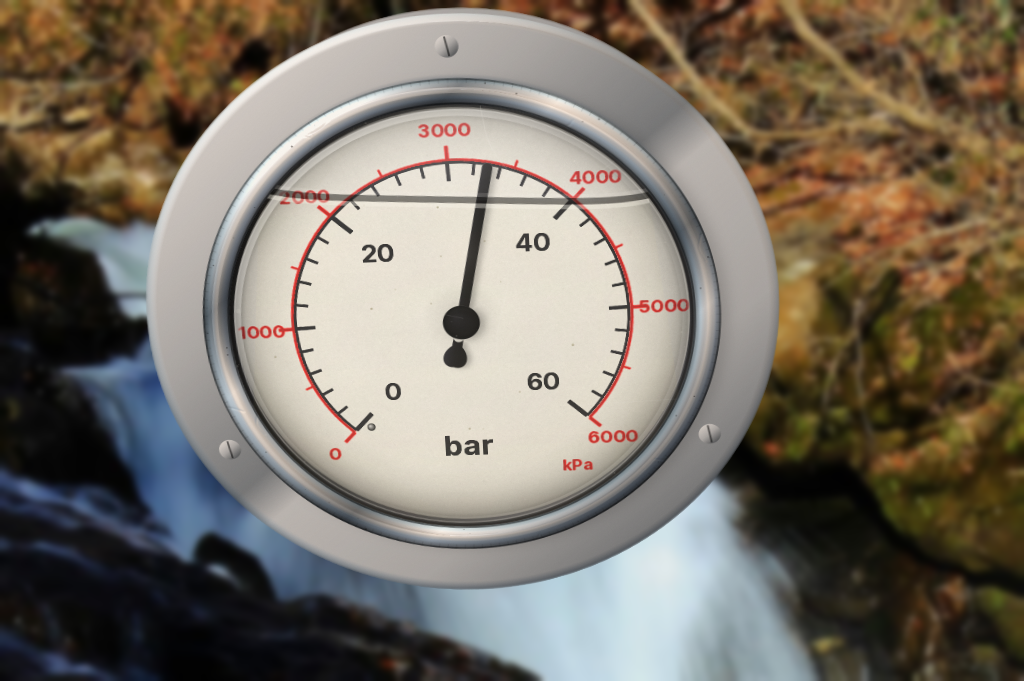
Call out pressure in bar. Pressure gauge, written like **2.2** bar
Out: **33** bar
